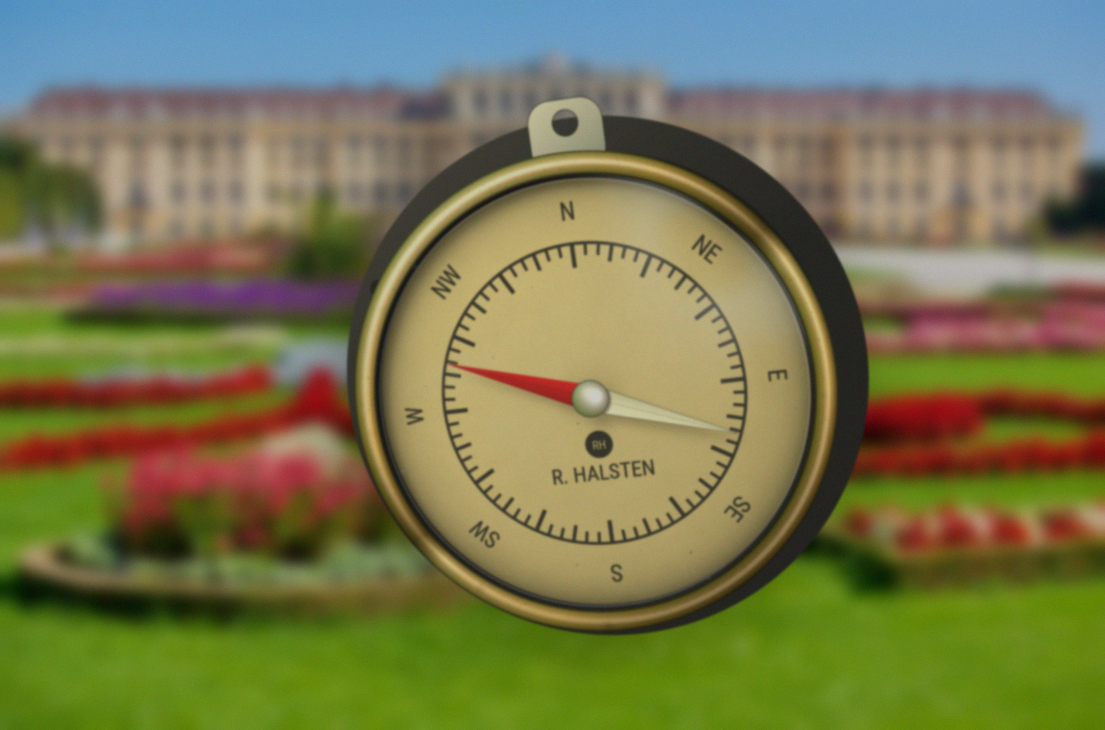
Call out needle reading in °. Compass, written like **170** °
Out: **290** °
